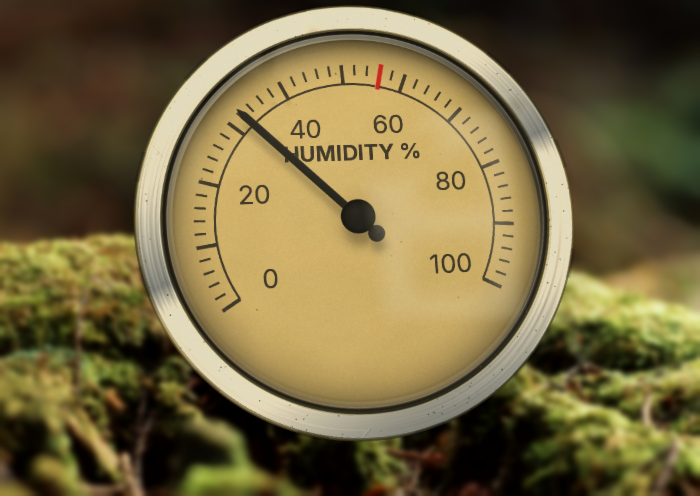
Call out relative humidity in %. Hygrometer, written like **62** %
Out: **32** %
